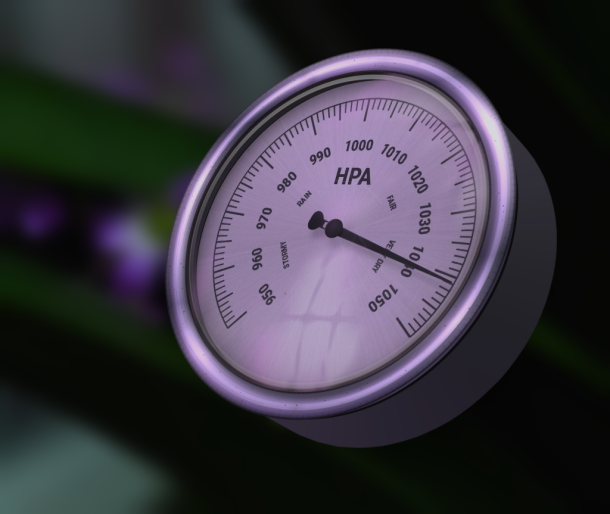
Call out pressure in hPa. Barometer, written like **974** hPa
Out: **1041** hPa
